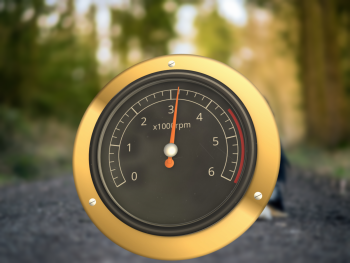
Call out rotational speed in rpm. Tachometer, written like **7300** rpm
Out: **3200** rpm
